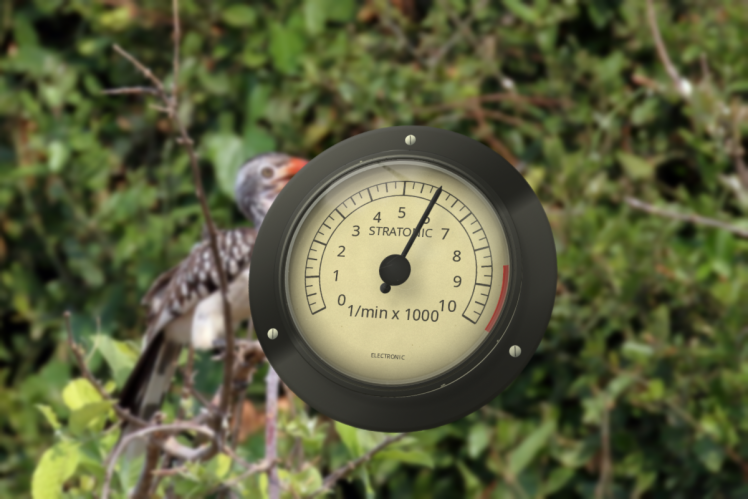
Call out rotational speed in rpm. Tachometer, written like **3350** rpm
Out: **6000** rpm
